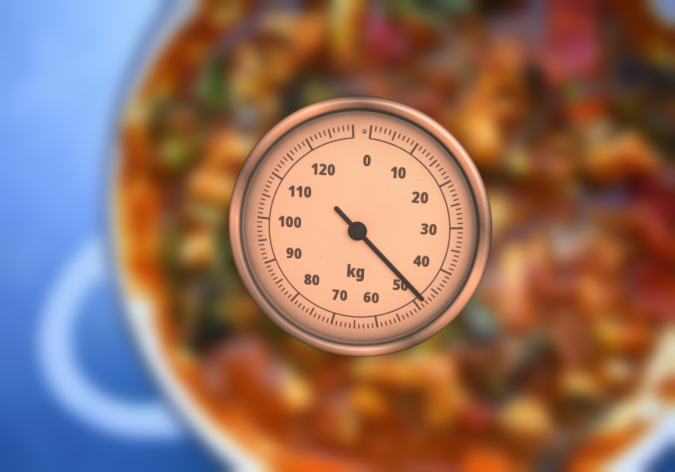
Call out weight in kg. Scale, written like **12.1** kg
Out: **48** kg
